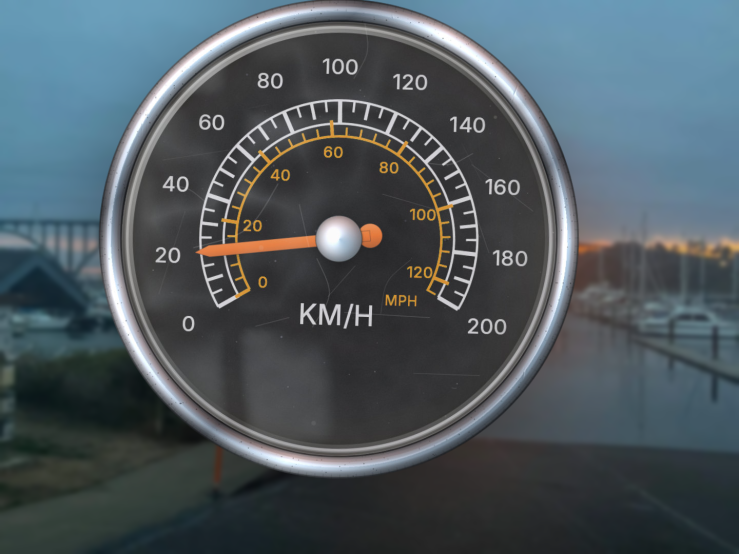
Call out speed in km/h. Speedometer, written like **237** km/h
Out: **20** km/h
